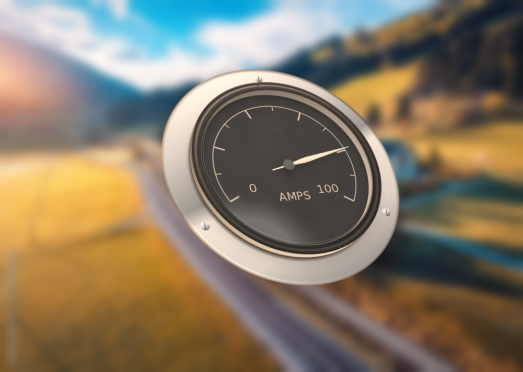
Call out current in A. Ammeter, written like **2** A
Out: **80** A
